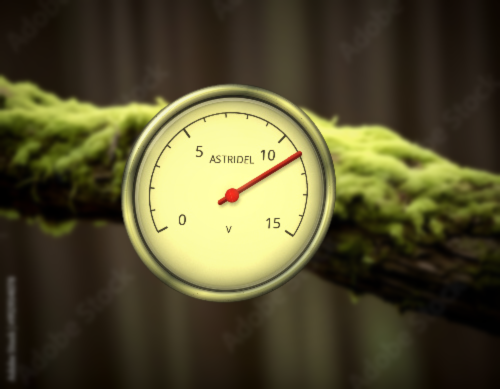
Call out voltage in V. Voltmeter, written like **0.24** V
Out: **11** V
